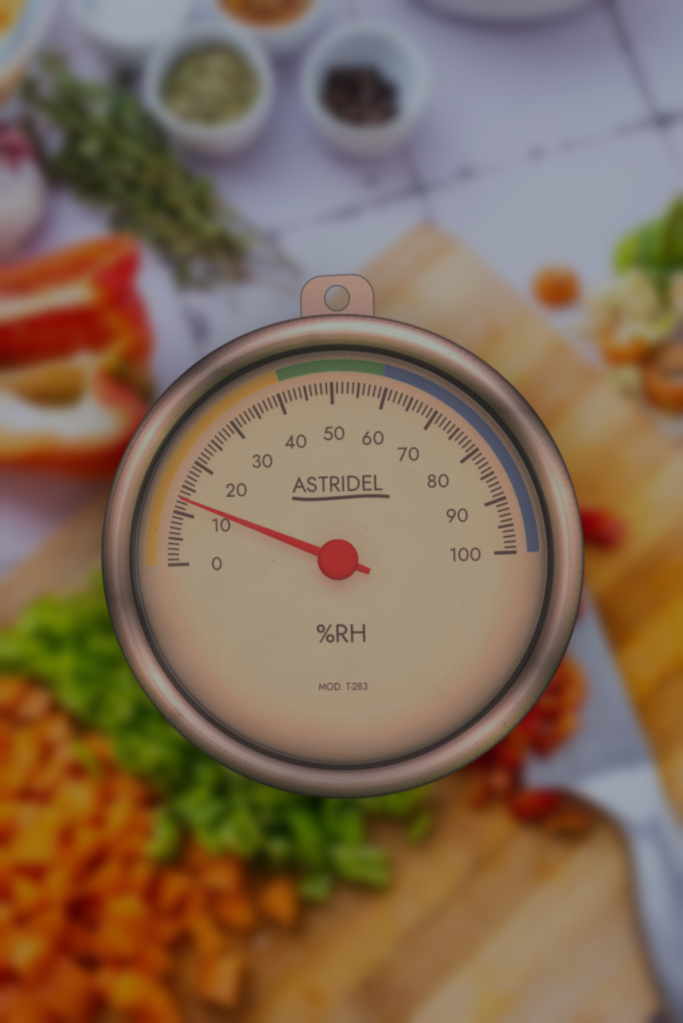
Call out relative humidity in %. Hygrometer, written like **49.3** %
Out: **13** %
